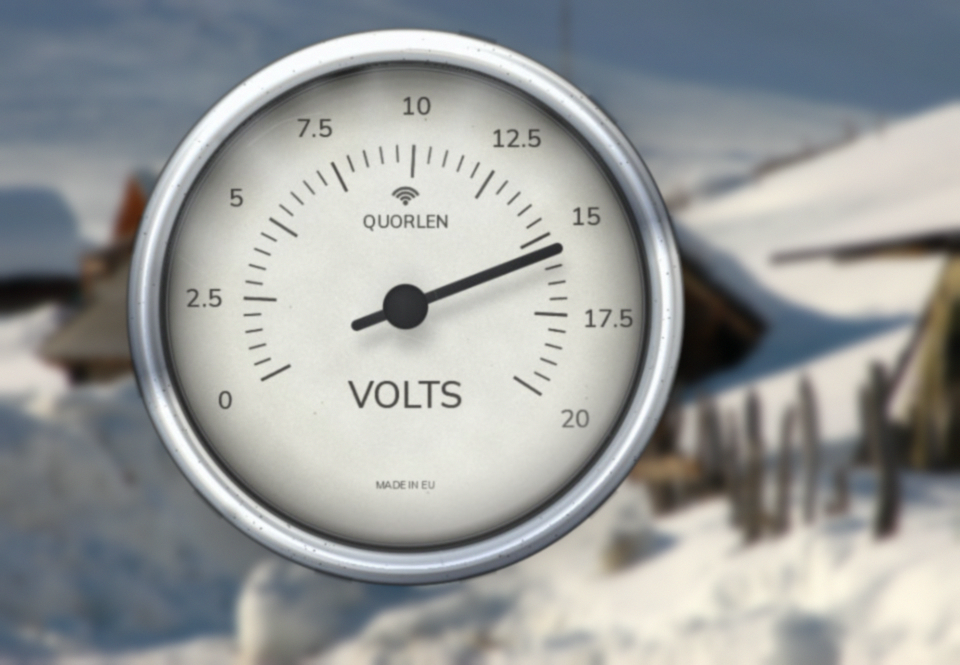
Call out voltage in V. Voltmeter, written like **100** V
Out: **15.5** V
